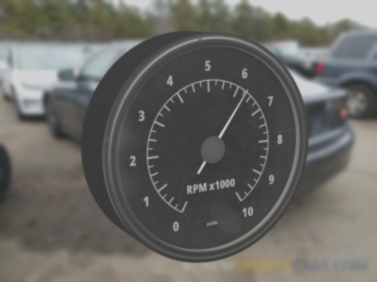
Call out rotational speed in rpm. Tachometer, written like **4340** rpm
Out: **6250** rpm
